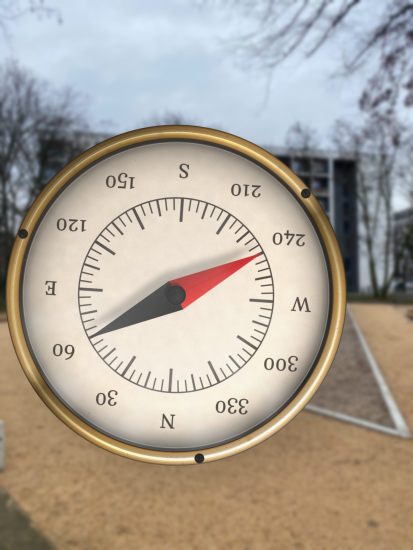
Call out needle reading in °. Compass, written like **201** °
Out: **240** °
